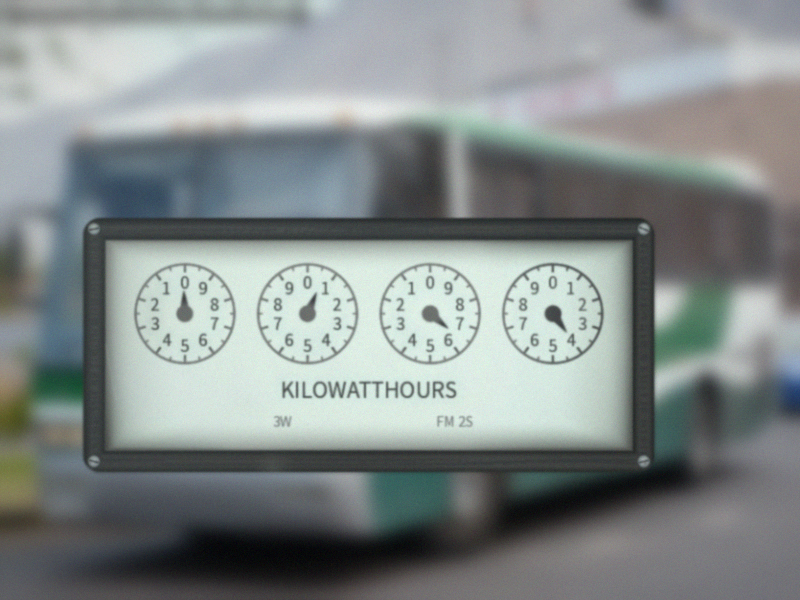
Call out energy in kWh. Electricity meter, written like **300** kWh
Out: **64** kWh
